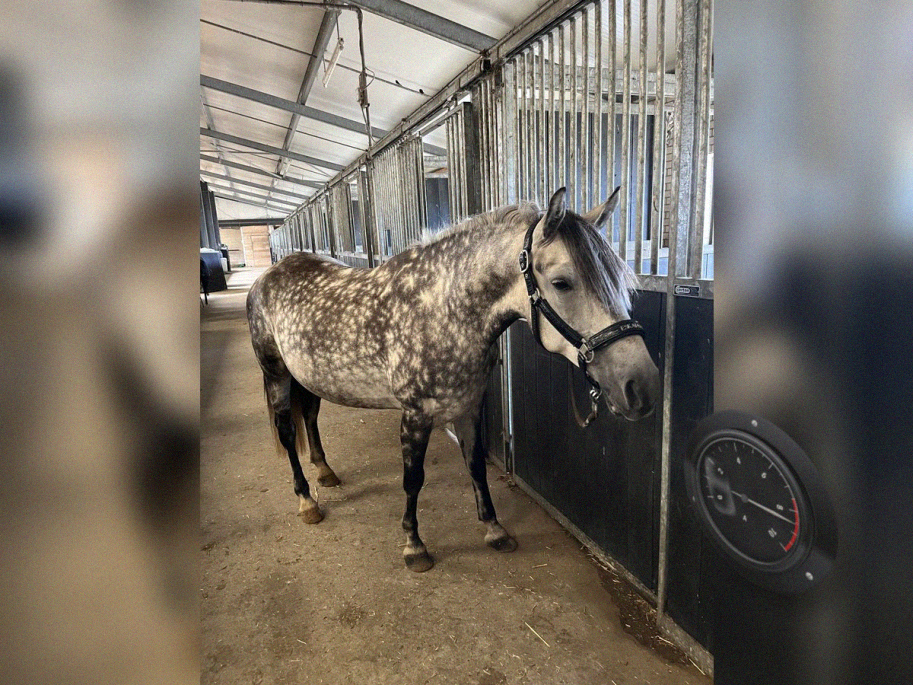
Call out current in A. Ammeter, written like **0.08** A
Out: **8.5** A
